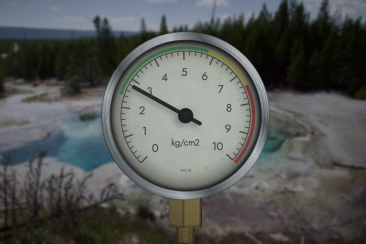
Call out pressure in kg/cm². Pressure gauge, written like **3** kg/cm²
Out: **2.8** kg/cm²
